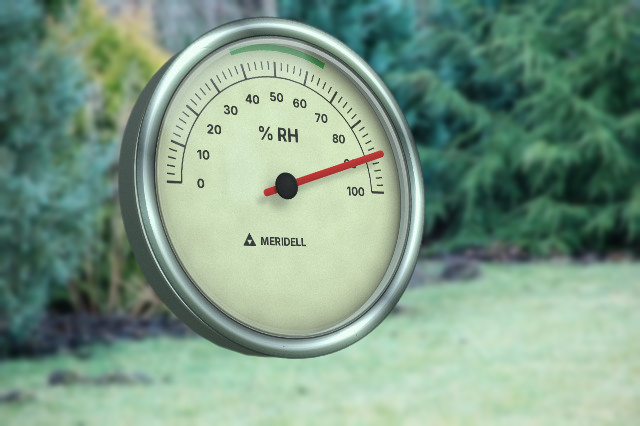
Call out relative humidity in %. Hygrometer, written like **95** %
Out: **90** %
